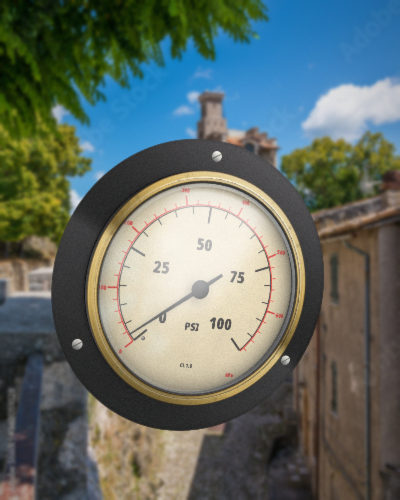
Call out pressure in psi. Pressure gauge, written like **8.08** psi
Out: **2.5** psi
